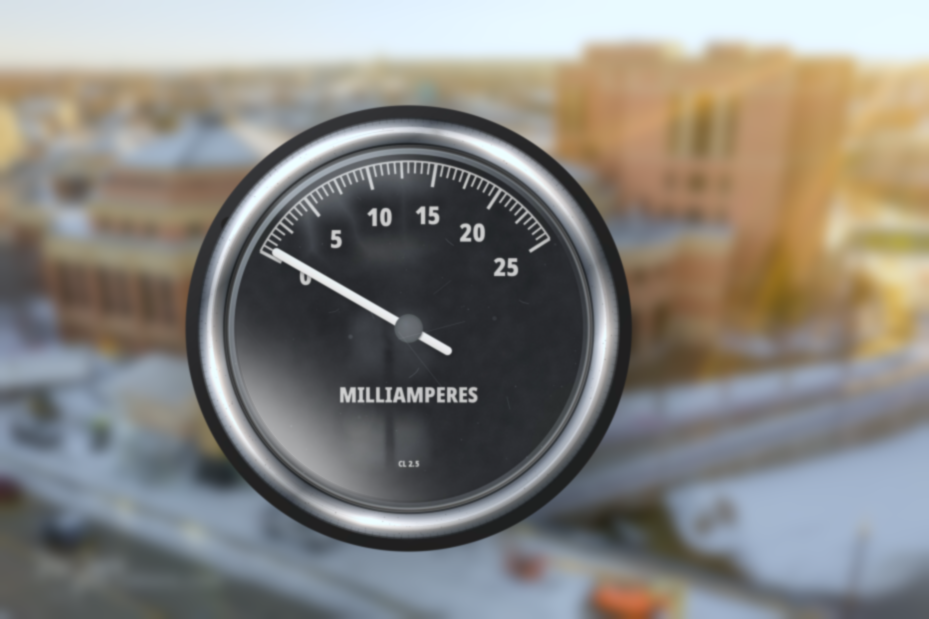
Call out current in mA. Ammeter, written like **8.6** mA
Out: **0.5** mA
